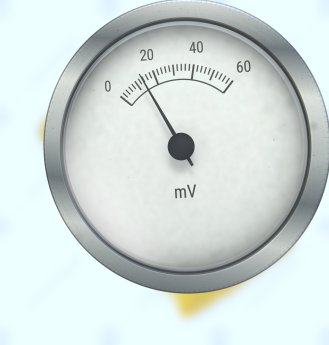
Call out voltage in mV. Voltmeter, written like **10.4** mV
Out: **14** mV
